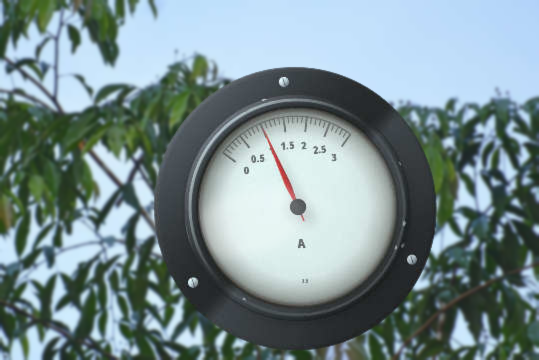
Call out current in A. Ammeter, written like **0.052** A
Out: **1** A
